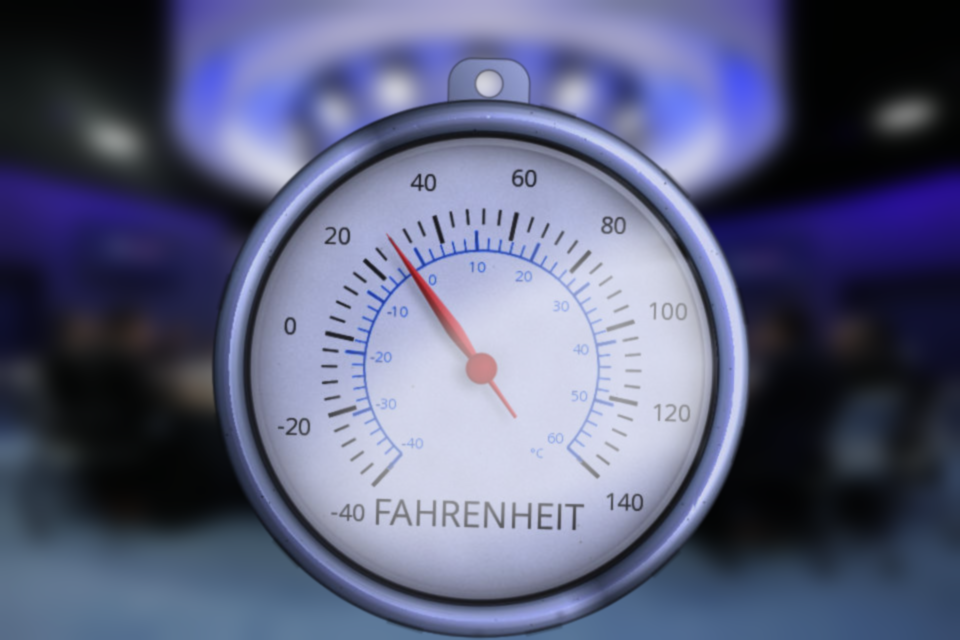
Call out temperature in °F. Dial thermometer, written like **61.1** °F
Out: **28** °F
